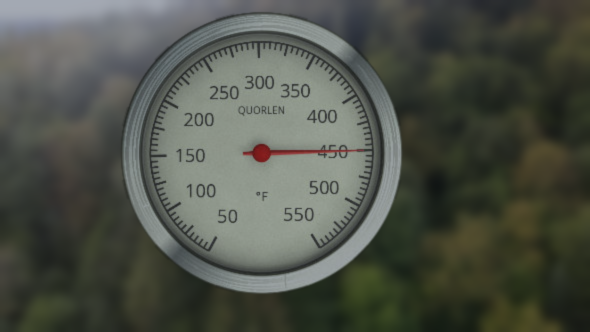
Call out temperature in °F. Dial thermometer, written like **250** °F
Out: **450** °F
